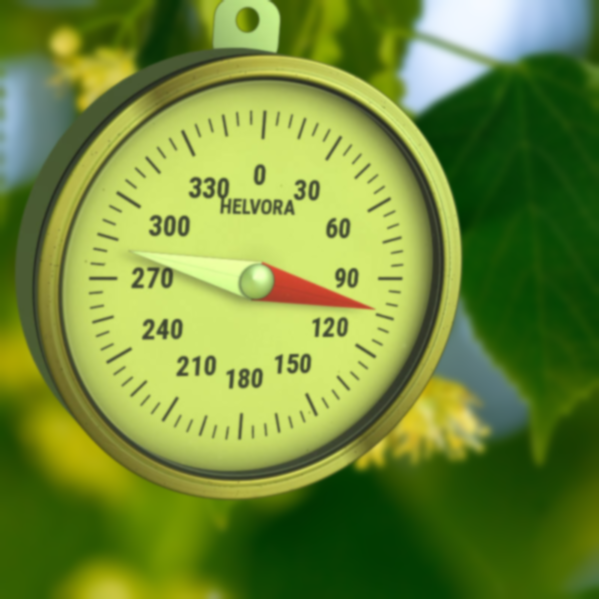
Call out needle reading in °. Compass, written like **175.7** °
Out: **102.5** °
